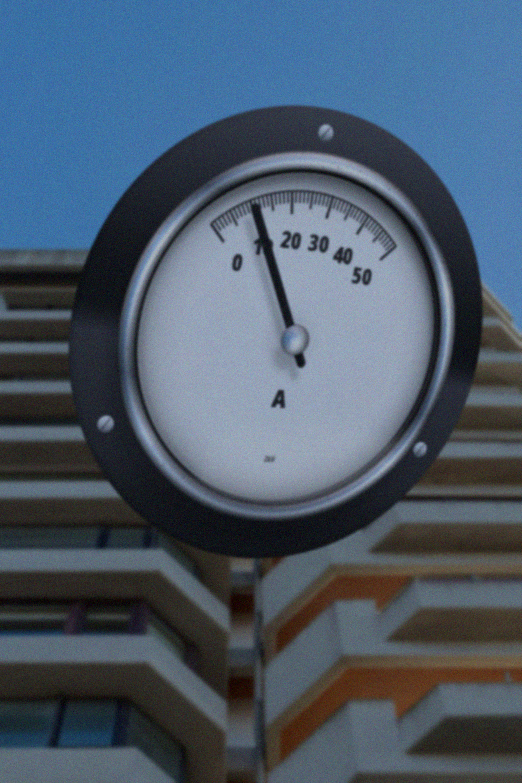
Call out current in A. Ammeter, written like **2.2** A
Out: **10** A
